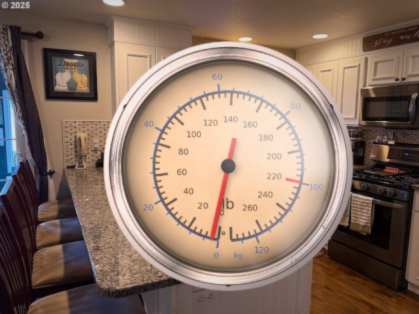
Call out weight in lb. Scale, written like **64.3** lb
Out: **4** lb
